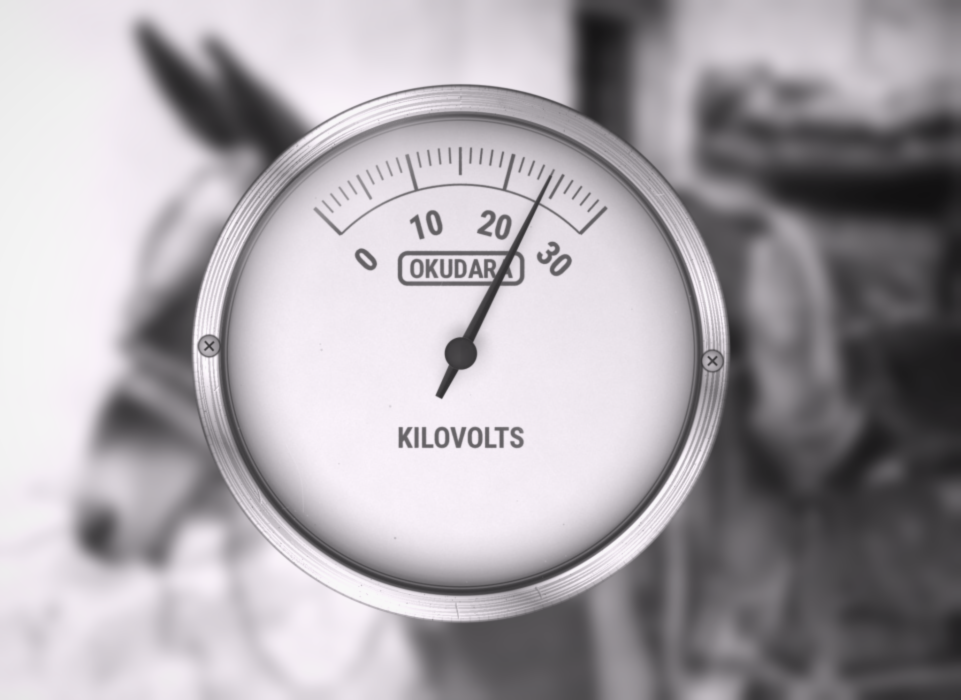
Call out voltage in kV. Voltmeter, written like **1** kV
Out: **24** kV
